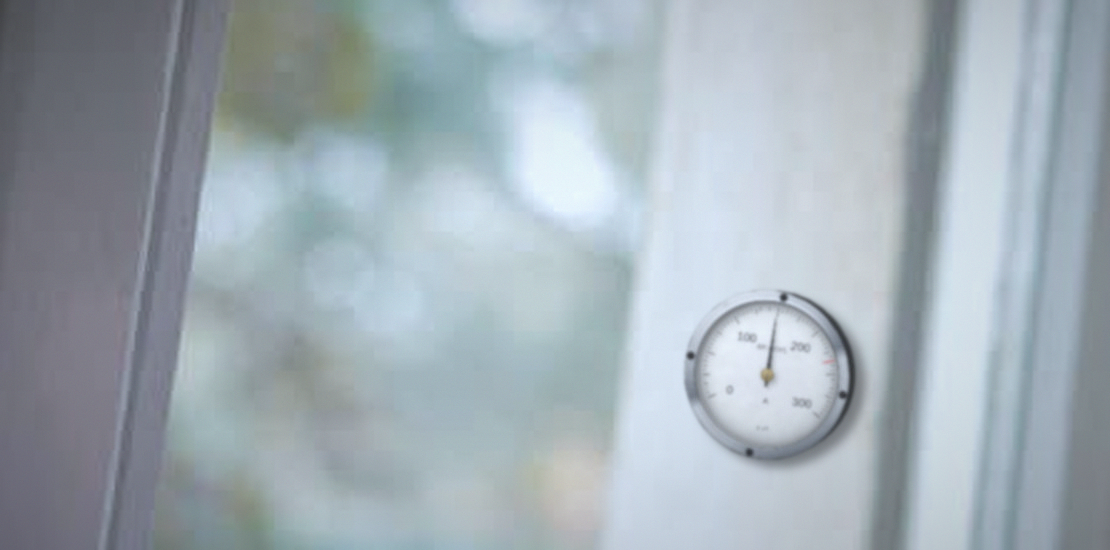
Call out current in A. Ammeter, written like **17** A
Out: **150** A
